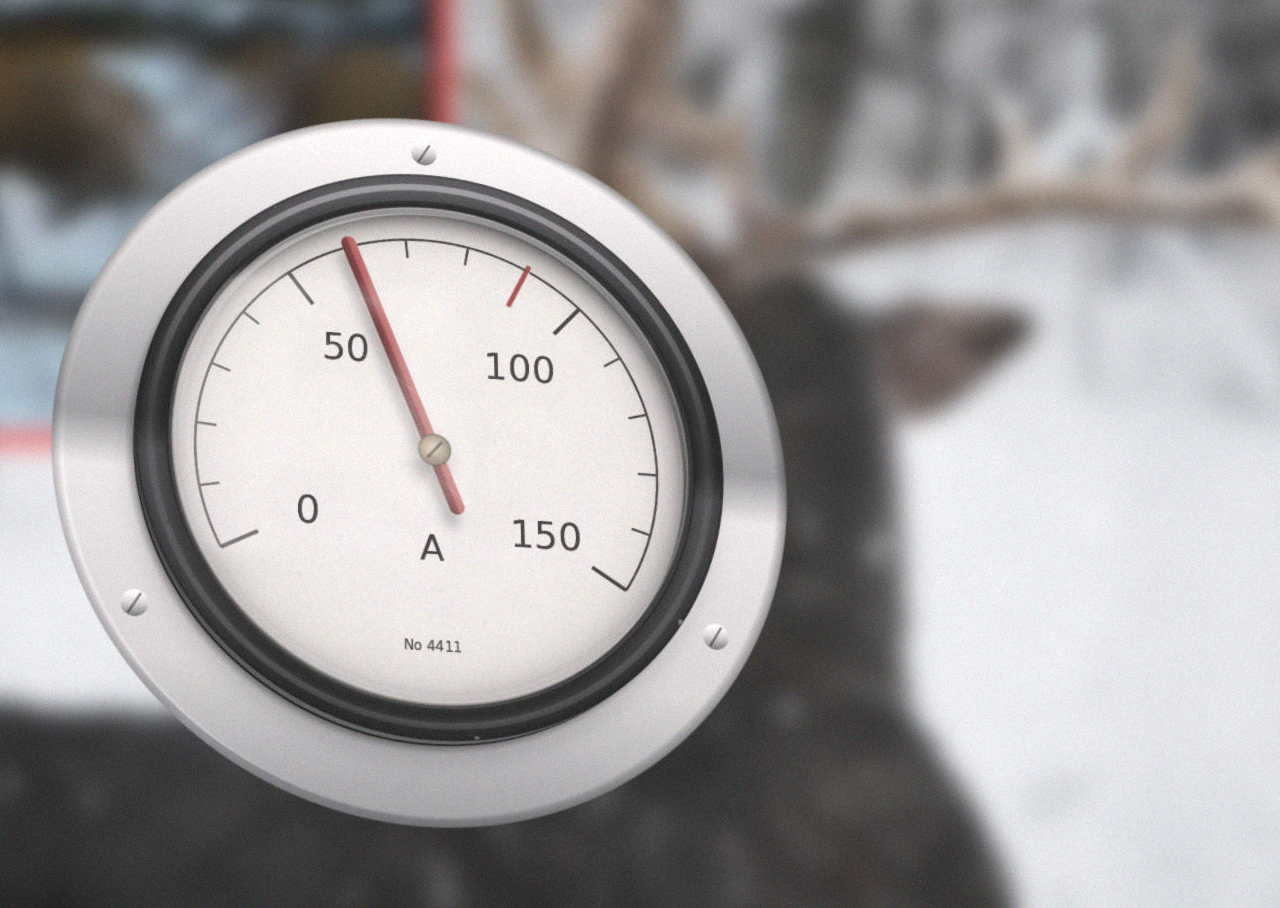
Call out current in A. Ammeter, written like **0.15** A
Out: **60** A
